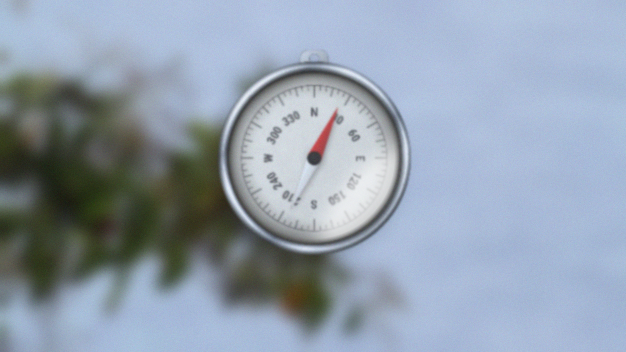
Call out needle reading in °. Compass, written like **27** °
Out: **25** °
